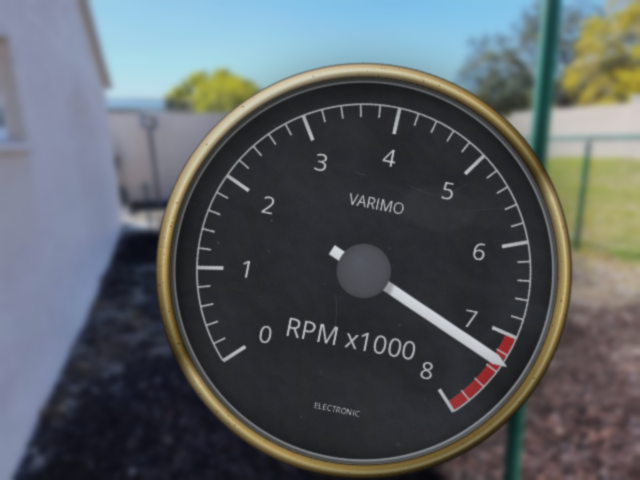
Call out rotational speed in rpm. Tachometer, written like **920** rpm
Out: **7300** rpm
